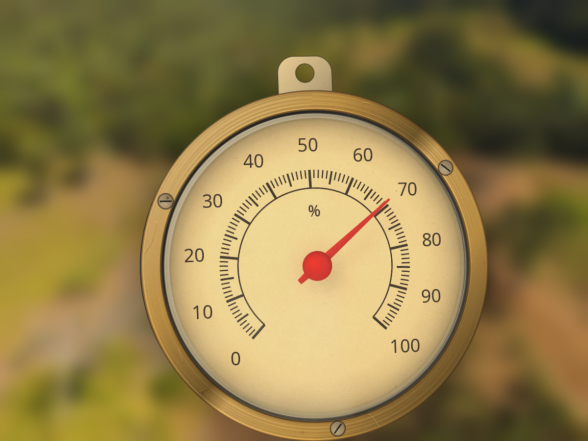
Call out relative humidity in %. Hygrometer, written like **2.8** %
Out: **69** %
